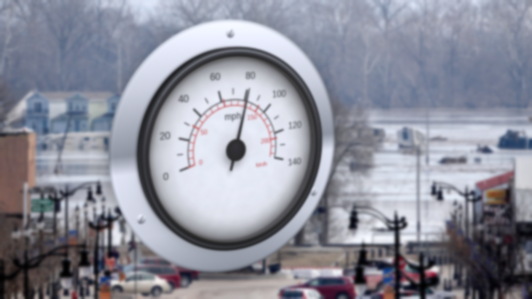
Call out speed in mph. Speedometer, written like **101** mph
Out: **80** mph
